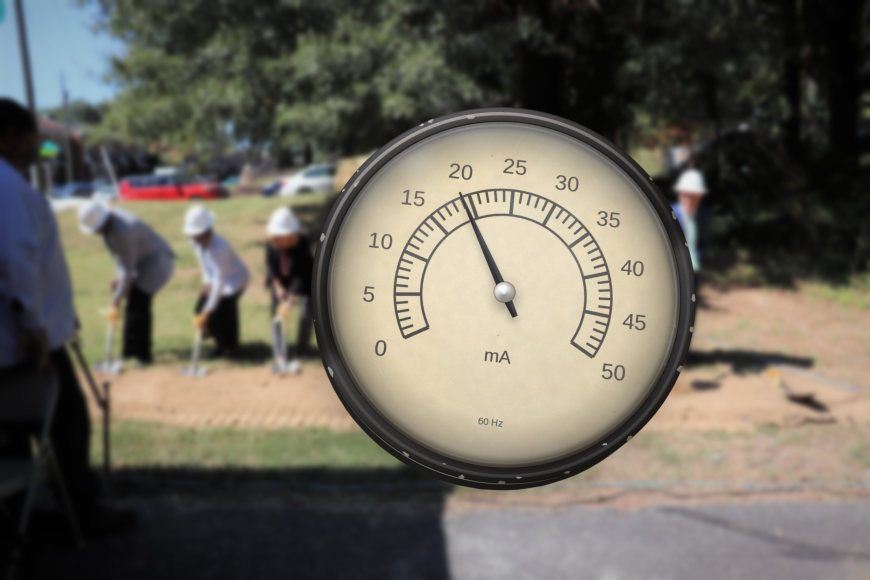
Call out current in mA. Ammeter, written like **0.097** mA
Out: **19** mA
